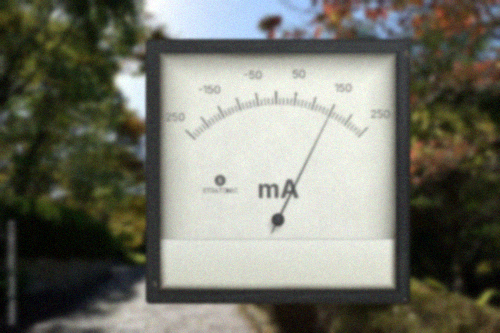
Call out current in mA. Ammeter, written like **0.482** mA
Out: **150** mA
